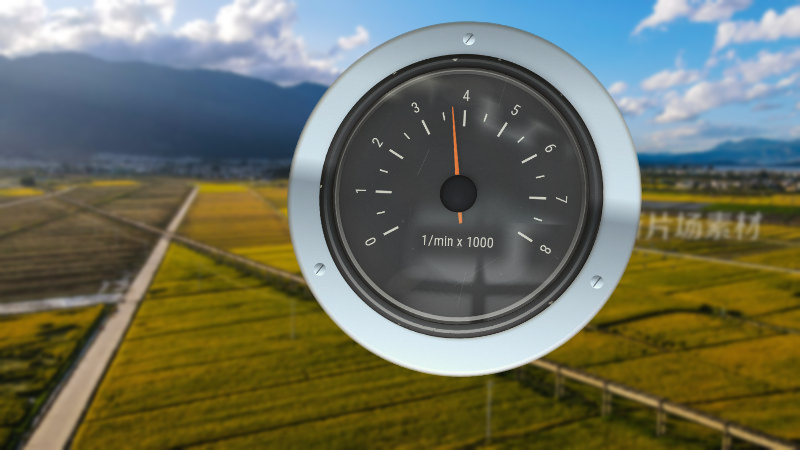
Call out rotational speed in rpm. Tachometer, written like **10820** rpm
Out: **3750** rpm
